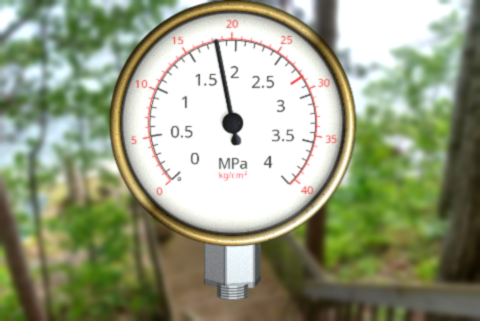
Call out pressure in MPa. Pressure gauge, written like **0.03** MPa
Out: **1.8** MPa
